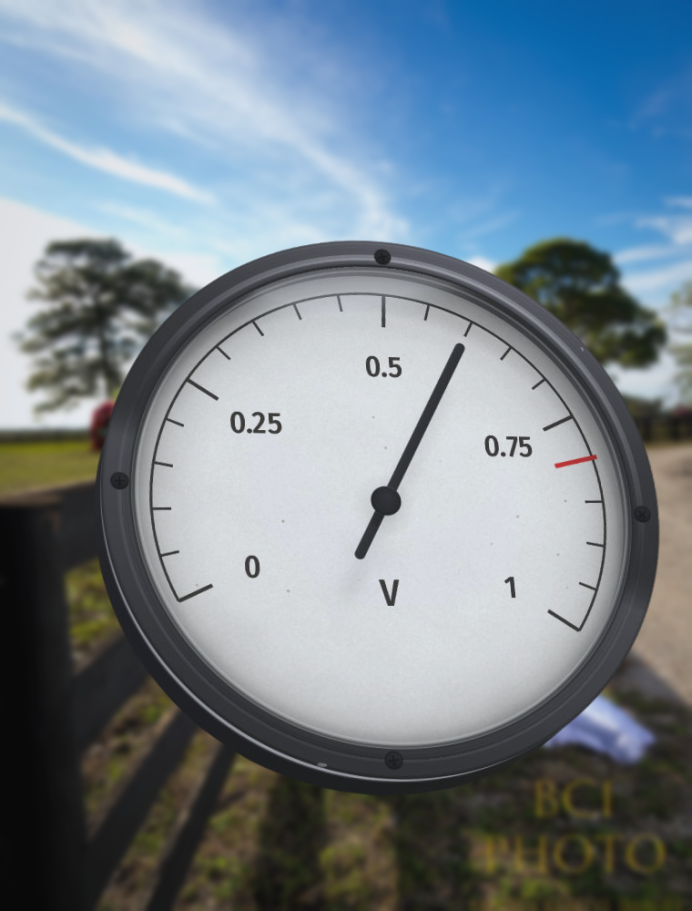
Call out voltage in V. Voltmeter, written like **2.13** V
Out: **0.6** V
